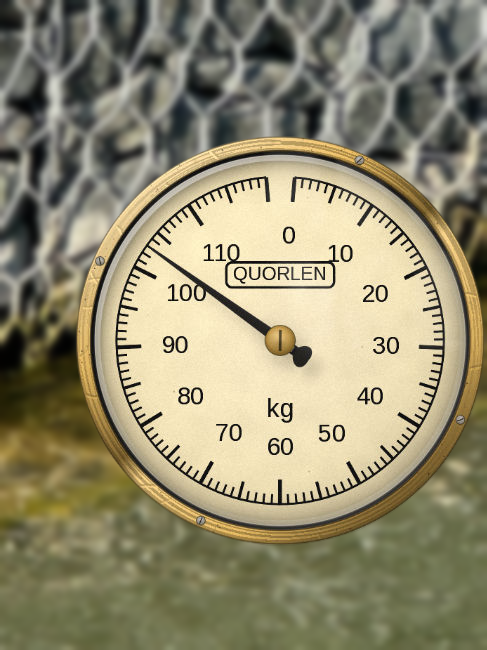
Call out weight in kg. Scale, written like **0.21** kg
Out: **103** kg
